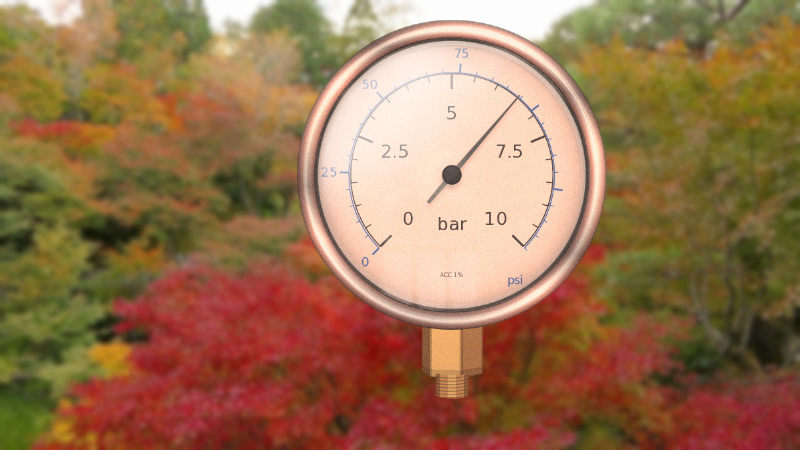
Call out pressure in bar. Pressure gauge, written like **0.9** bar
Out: **6.5** bar
